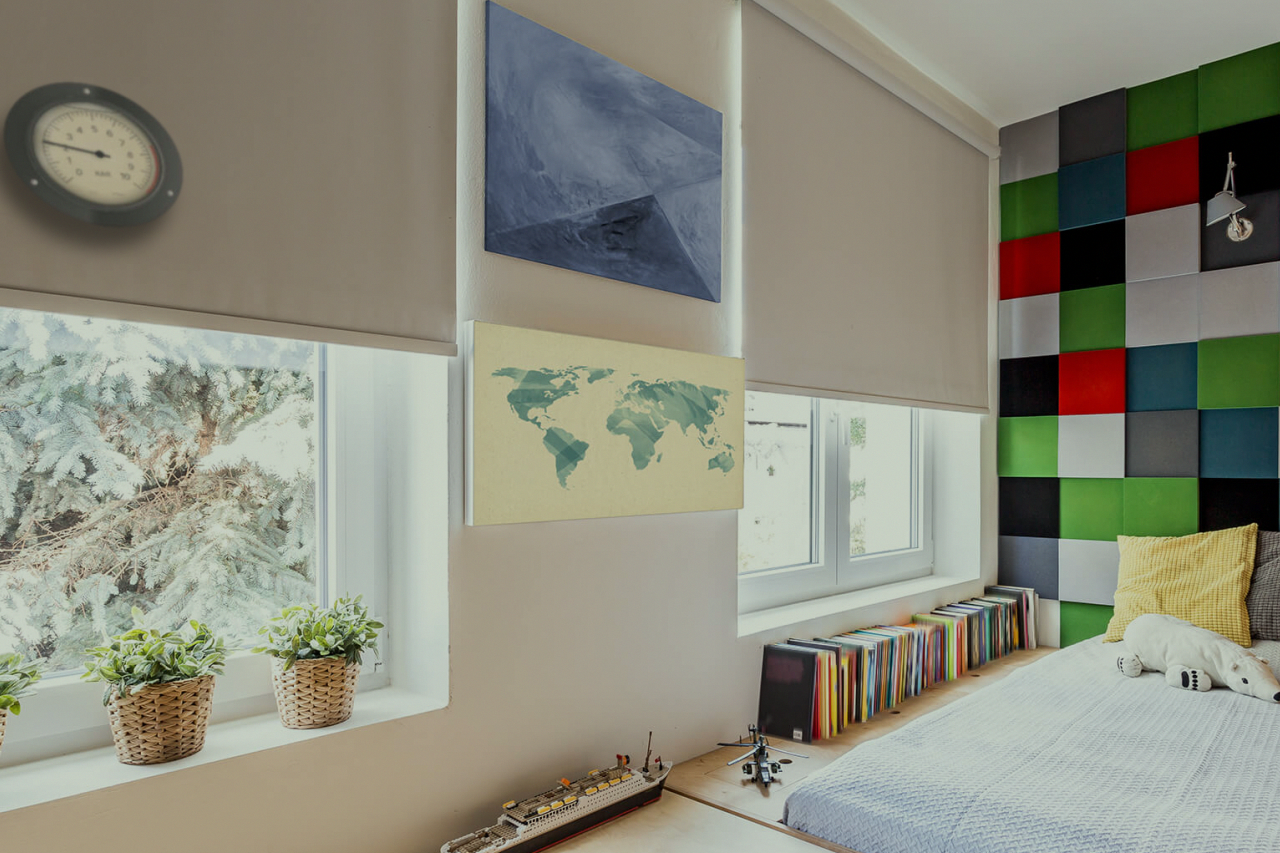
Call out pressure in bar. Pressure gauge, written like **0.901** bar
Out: **2** bar
